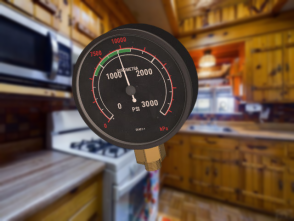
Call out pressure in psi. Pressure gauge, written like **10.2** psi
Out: **1400** psi
